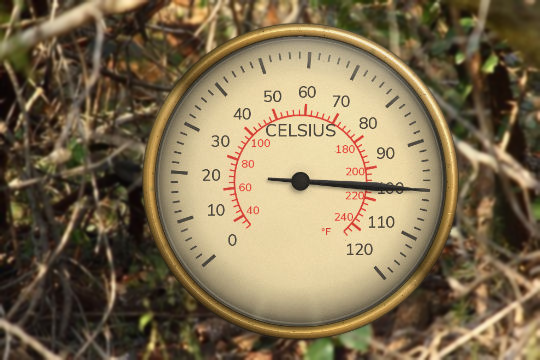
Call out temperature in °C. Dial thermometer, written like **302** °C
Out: **100** °C
